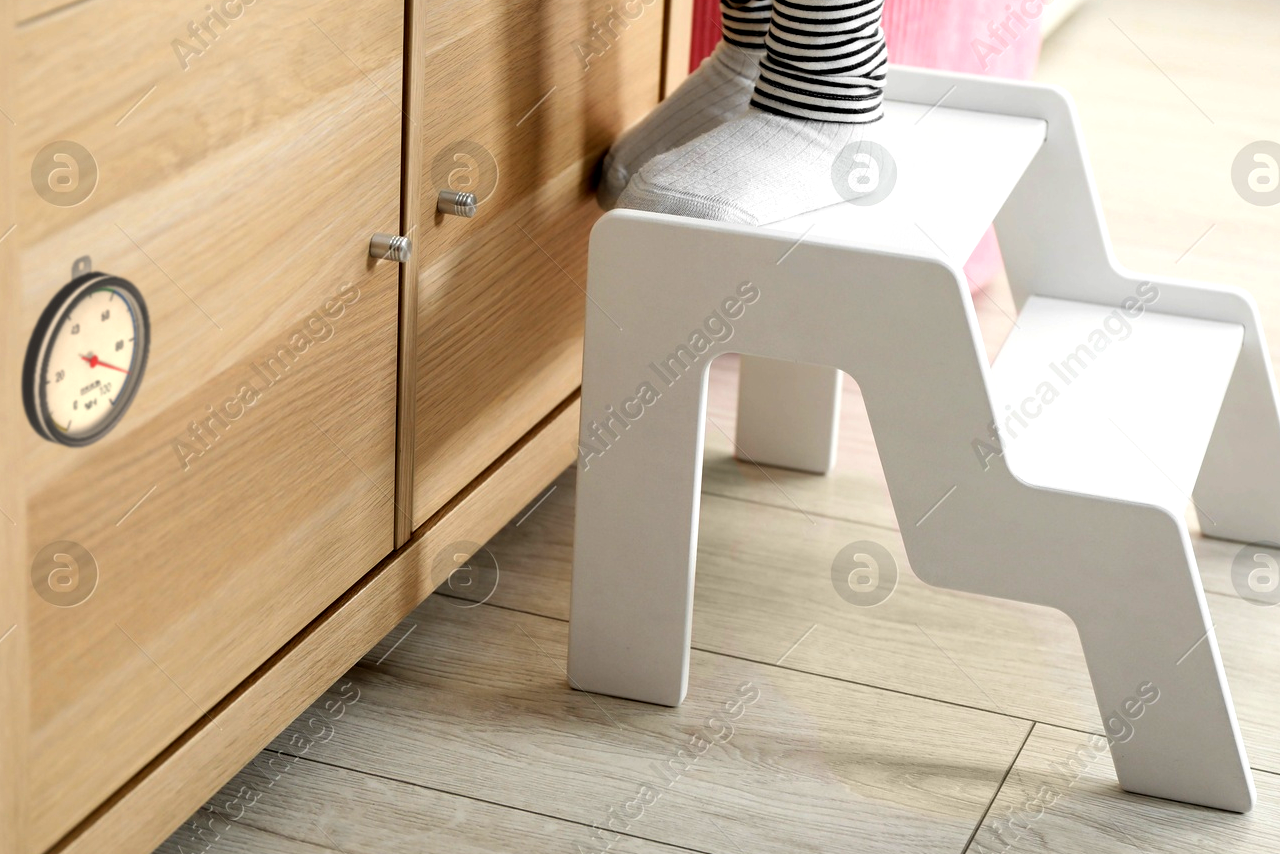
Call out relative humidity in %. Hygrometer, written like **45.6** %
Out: **90** %
